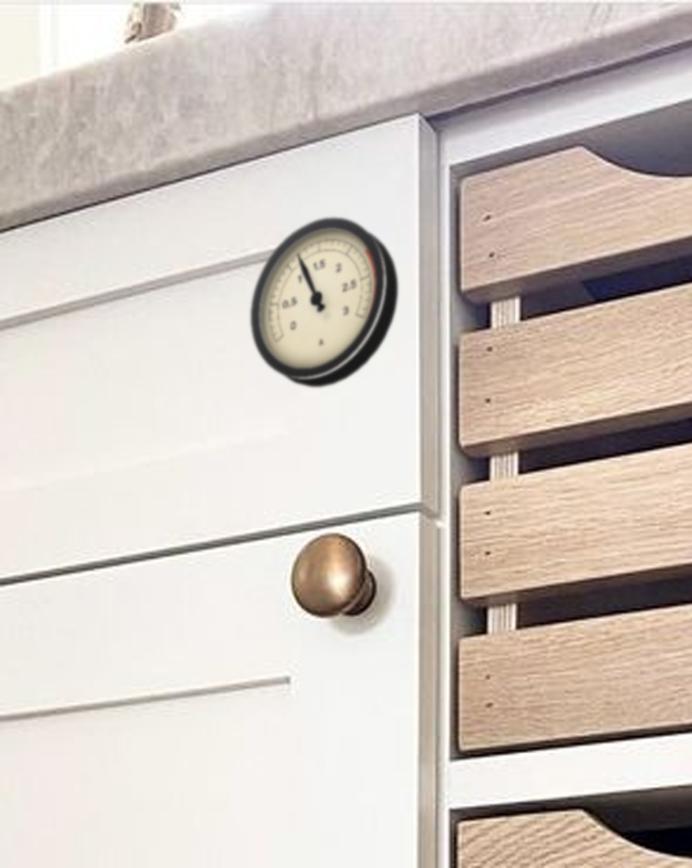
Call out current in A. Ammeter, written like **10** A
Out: **1.2** A
